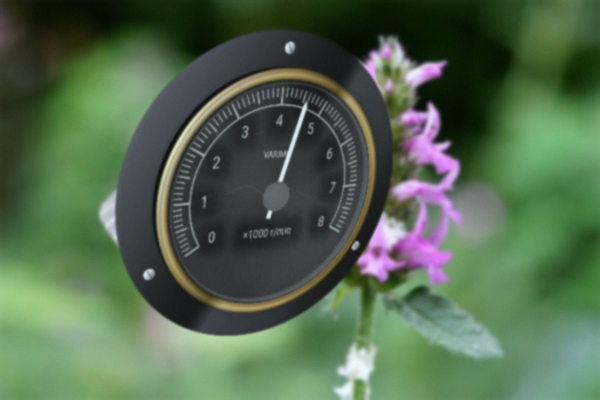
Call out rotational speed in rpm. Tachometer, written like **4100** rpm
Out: **4500** rpm
